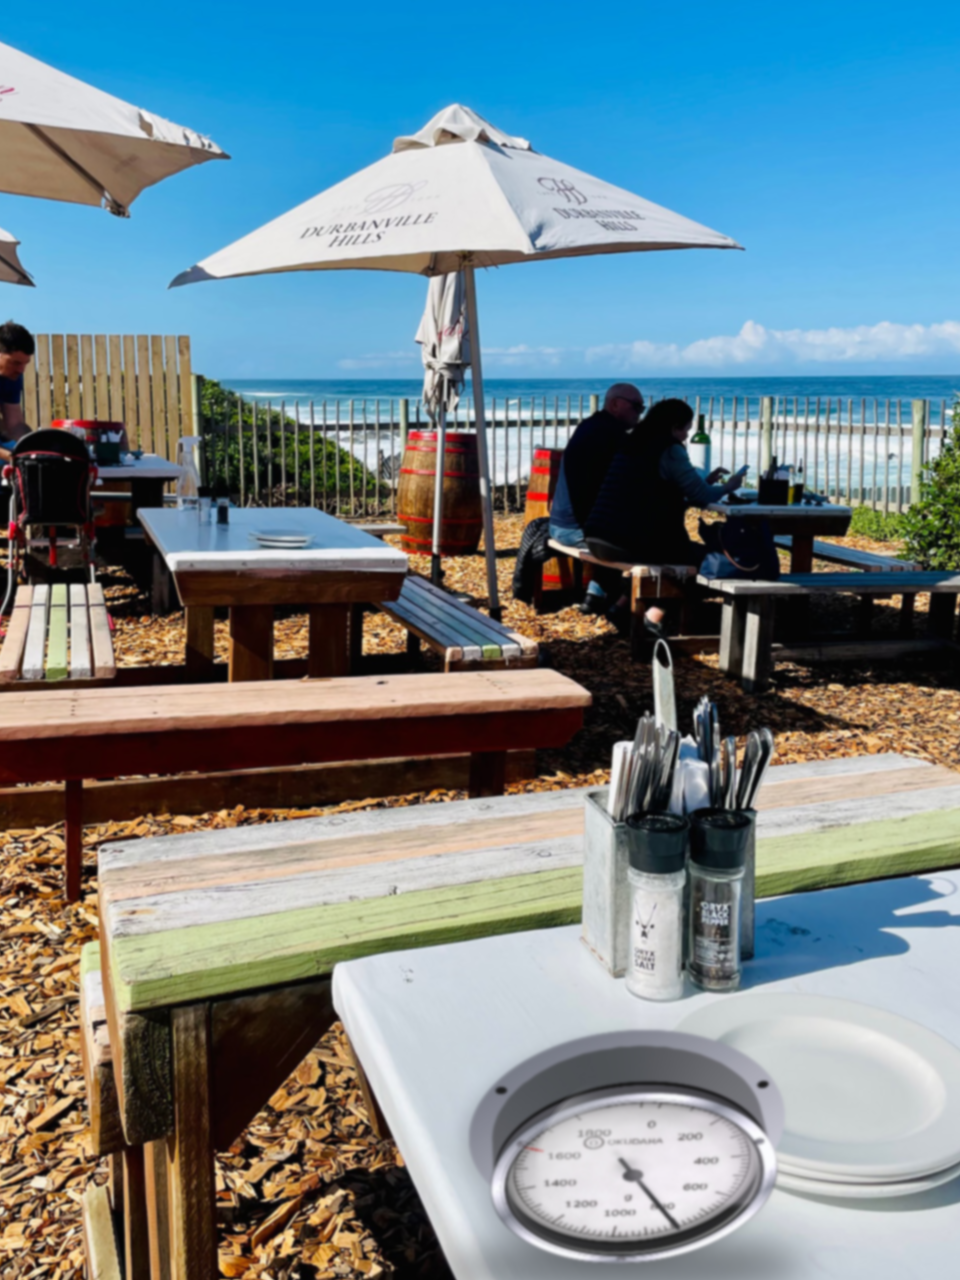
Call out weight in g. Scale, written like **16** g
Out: **800** g
